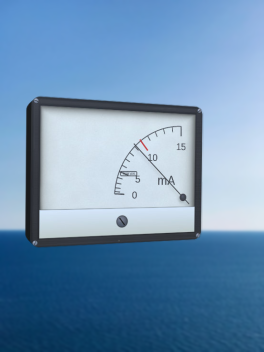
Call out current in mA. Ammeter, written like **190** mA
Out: **9** mA
